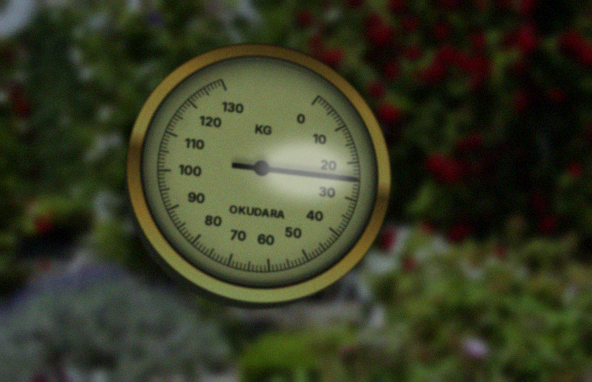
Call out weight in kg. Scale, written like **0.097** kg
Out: **25** kg
